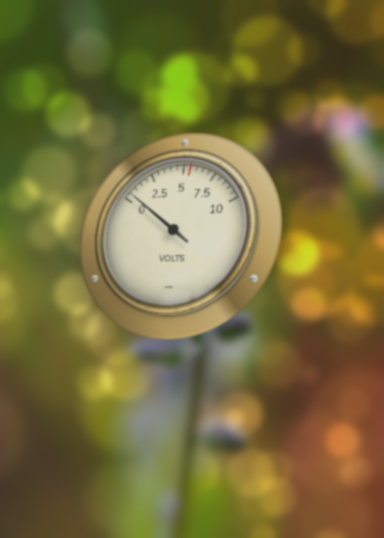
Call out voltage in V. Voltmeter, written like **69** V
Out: **0.5** V
